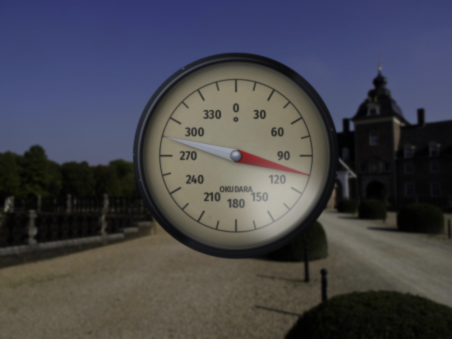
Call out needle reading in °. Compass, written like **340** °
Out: **105** °
